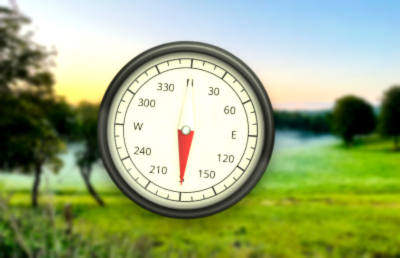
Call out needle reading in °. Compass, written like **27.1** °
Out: **180** °
